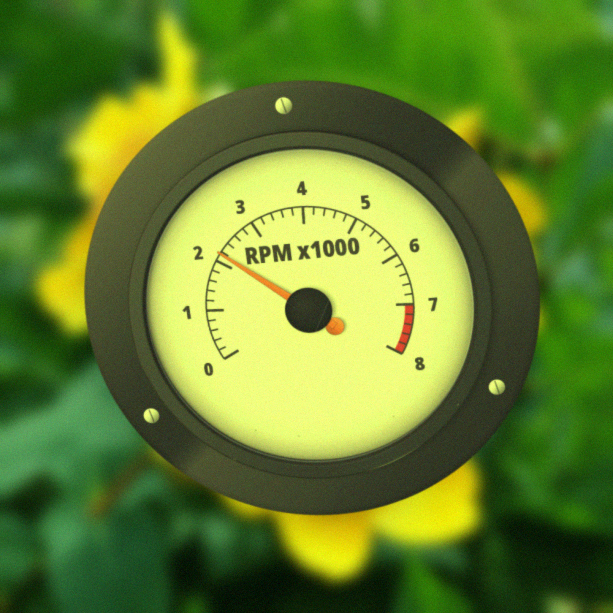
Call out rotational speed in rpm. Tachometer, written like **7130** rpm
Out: **2200** rpm
